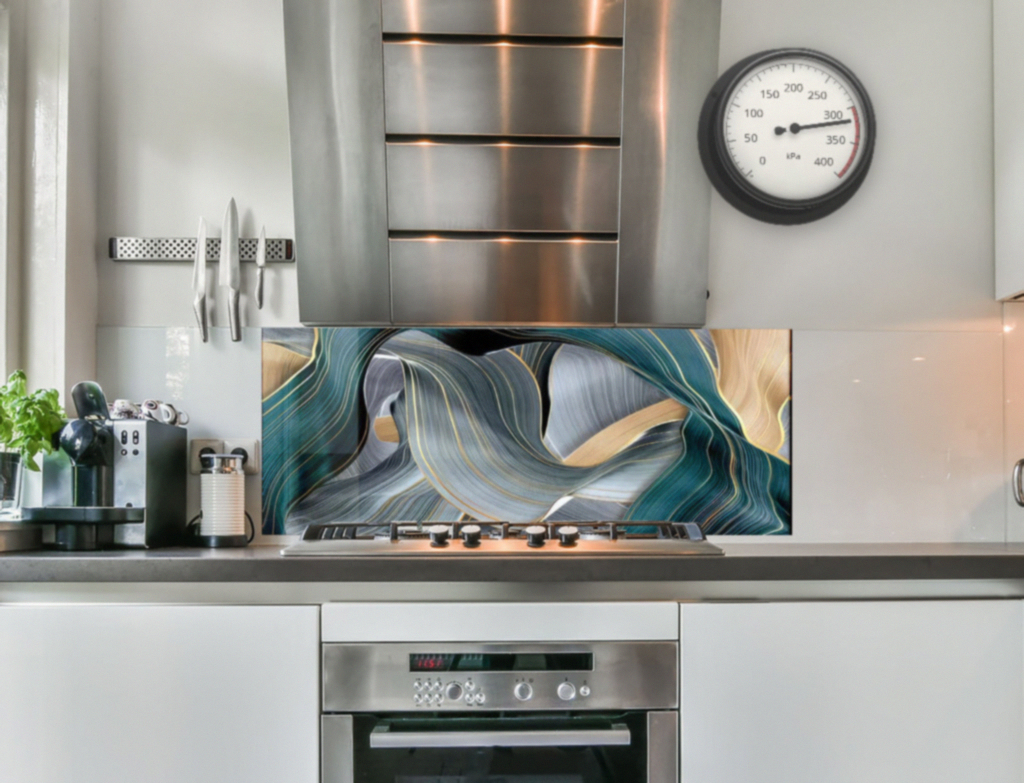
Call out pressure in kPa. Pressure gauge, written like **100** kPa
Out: **320** kPa
